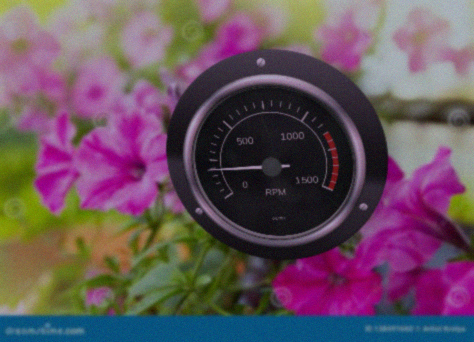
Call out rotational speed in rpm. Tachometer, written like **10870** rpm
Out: **200** rpm
